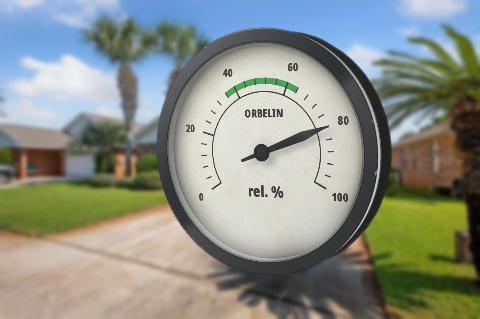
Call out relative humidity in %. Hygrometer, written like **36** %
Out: **80** %
